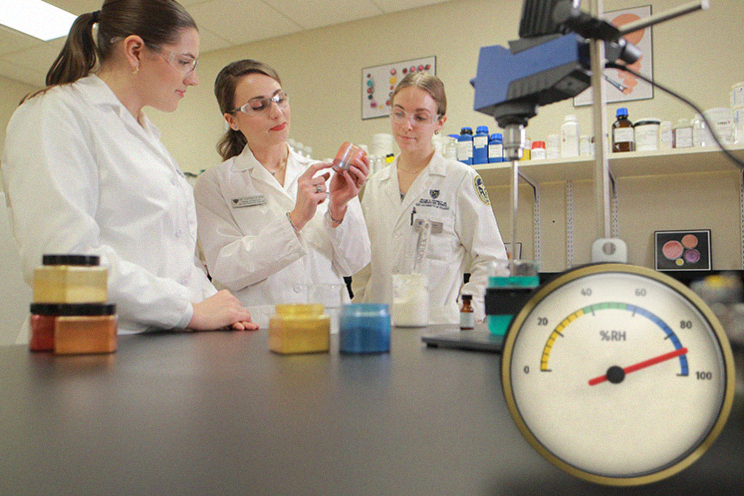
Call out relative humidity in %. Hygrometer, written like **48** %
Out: **88** %
